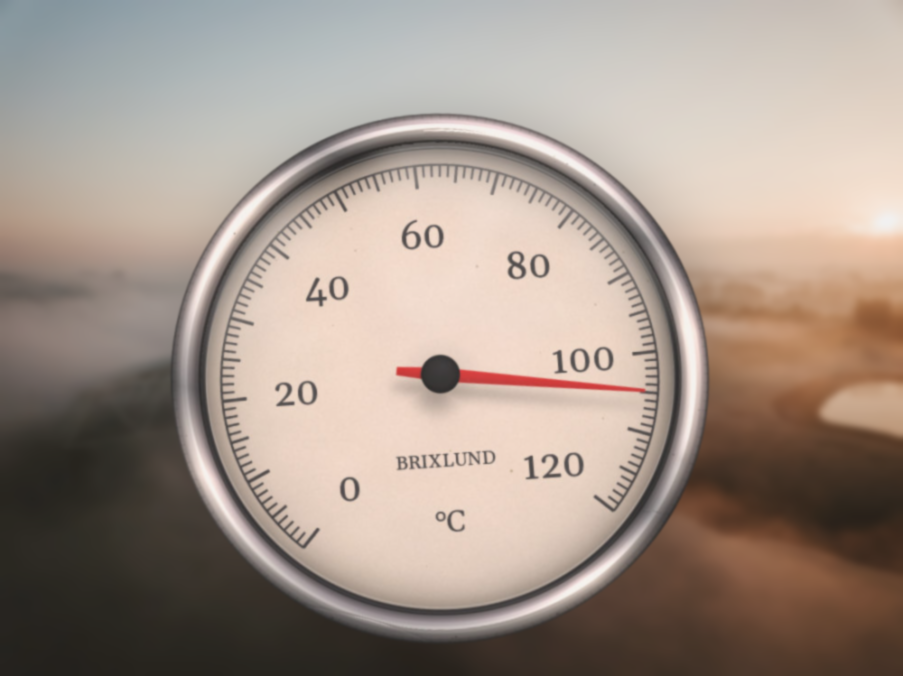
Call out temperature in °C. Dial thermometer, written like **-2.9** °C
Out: **105** °C
